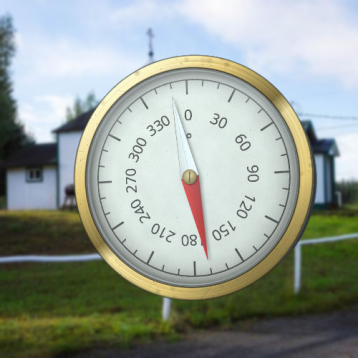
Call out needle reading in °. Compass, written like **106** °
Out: **170** °
